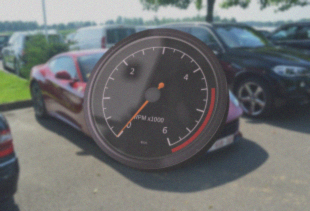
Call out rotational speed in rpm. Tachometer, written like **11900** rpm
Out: **0** rpm
